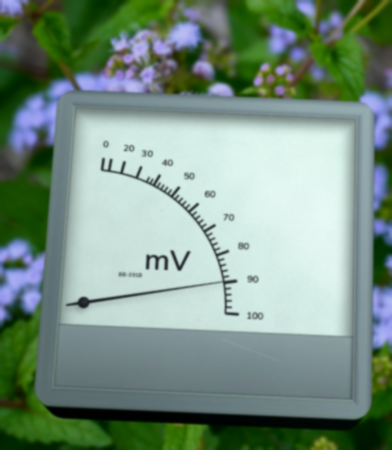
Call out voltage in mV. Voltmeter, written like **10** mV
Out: **90** mV
